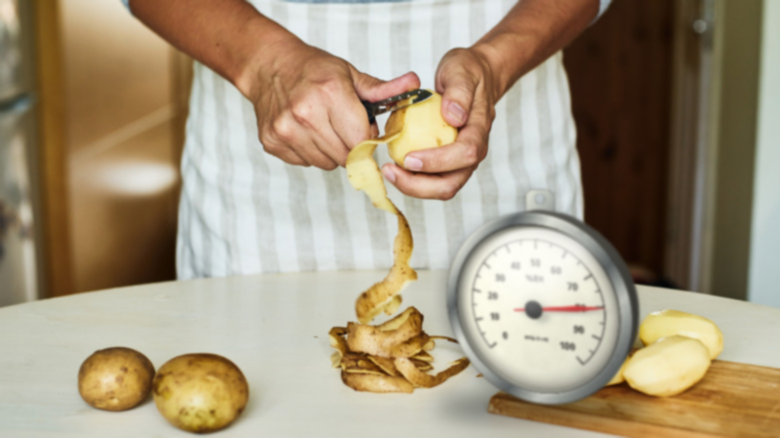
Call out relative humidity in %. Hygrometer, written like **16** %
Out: **80** %
